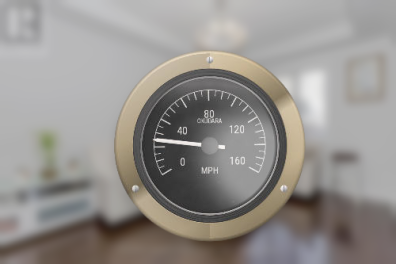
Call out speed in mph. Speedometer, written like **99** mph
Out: **25** mph
